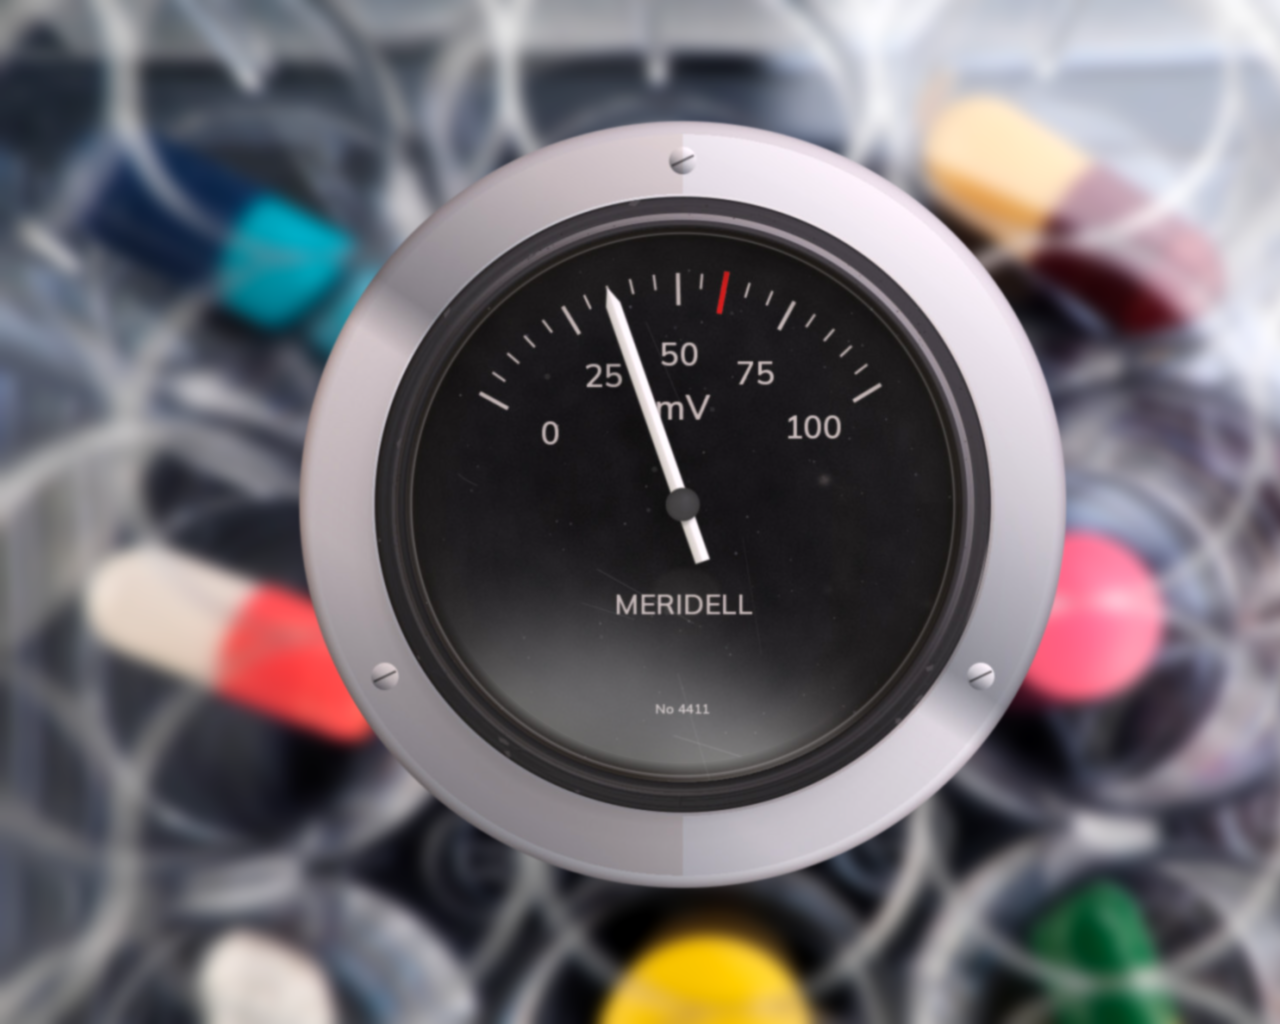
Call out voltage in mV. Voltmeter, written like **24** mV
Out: **35** mV
